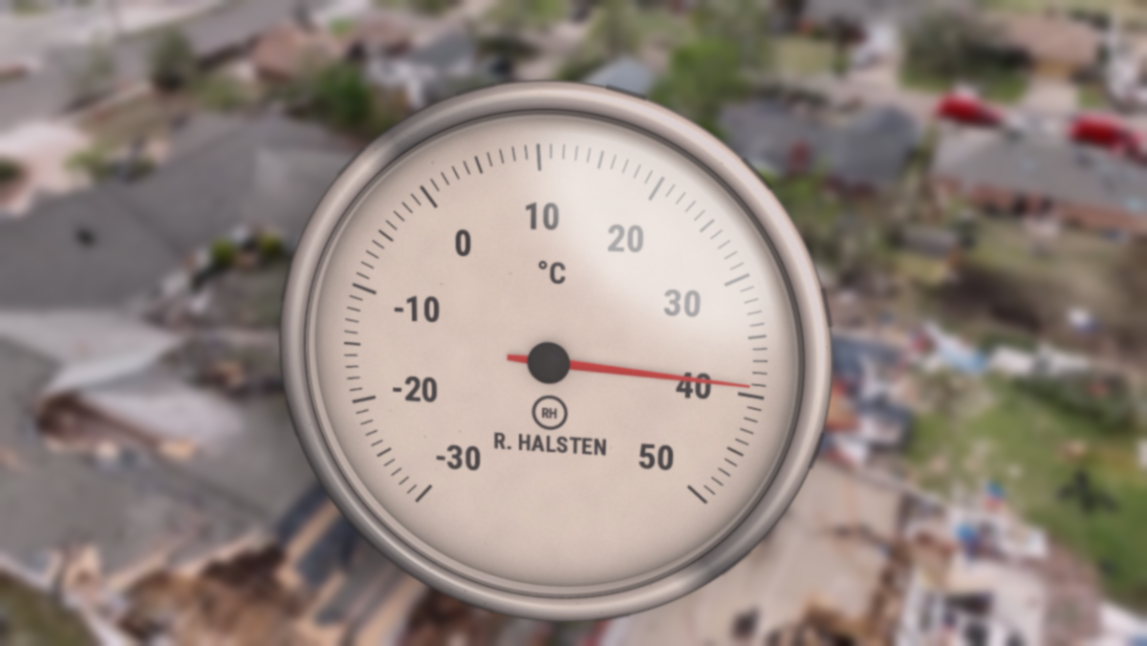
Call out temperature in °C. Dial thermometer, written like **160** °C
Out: **39** °C
